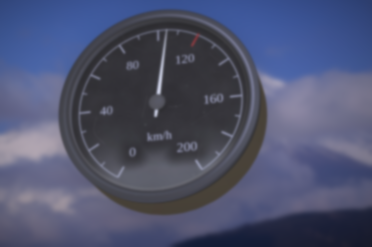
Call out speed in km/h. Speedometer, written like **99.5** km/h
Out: **105** km/h
